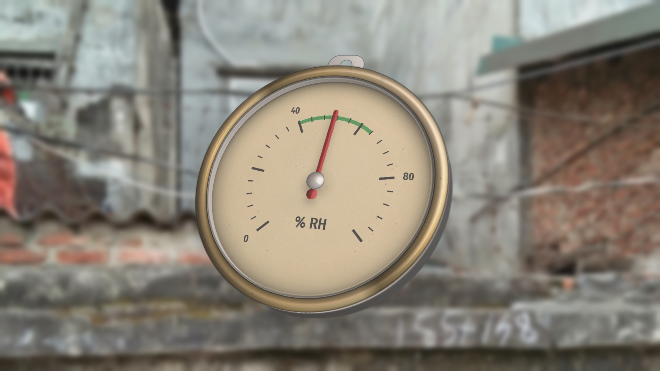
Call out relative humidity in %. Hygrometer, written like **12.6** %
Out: **52** %
